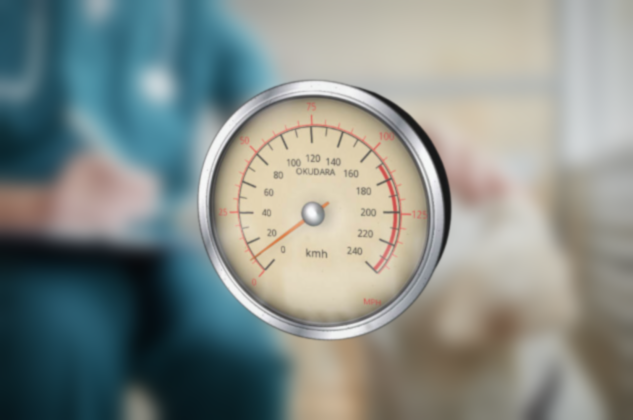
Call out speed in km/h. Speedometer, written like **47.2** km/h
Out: **10** km/h
